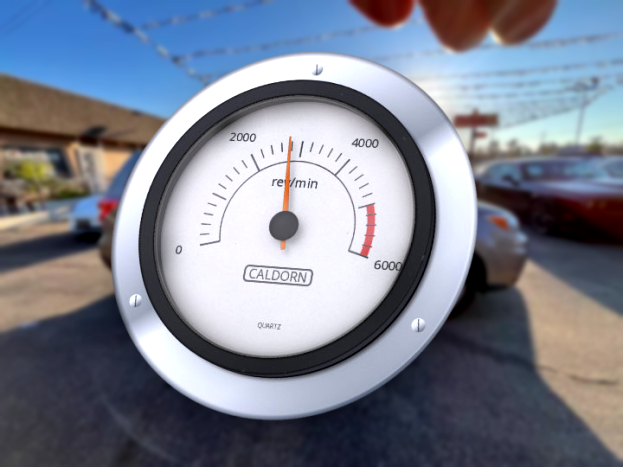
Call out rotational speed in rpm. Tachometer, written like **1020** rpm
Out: **2800** rpm
